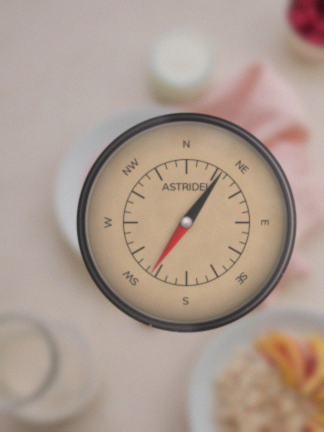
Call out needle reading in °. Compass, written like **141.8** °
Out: **215** °
